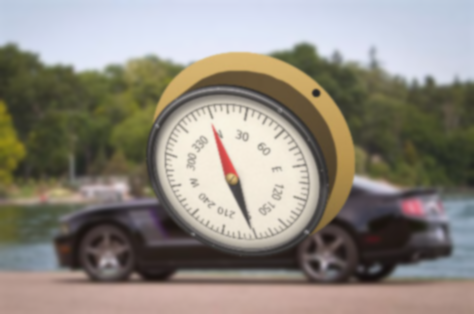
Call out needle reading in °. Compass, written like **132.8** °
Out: **0** °
